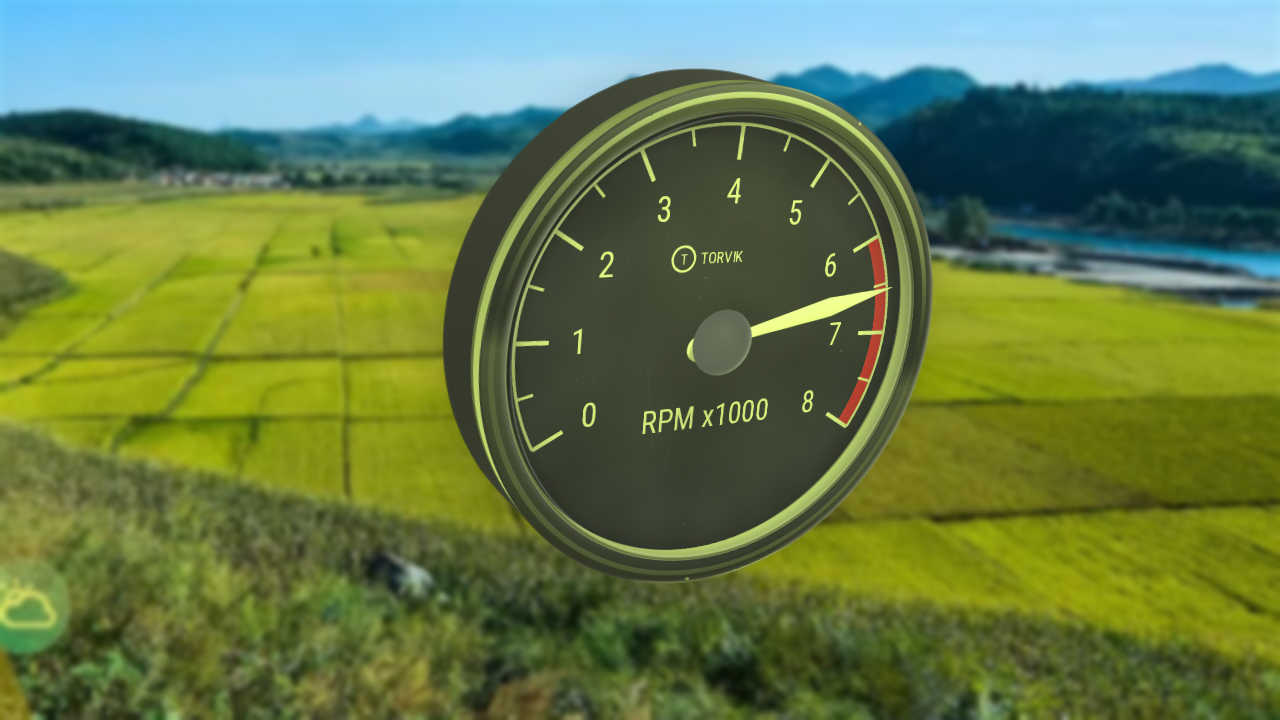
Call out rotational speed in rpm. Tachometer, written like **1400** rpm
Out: **6500** rpm
